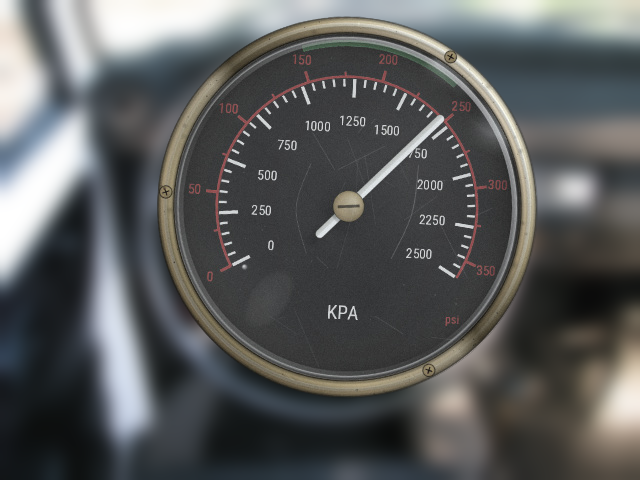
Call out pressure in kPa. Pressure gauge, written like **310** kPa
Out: **1700** kPa
